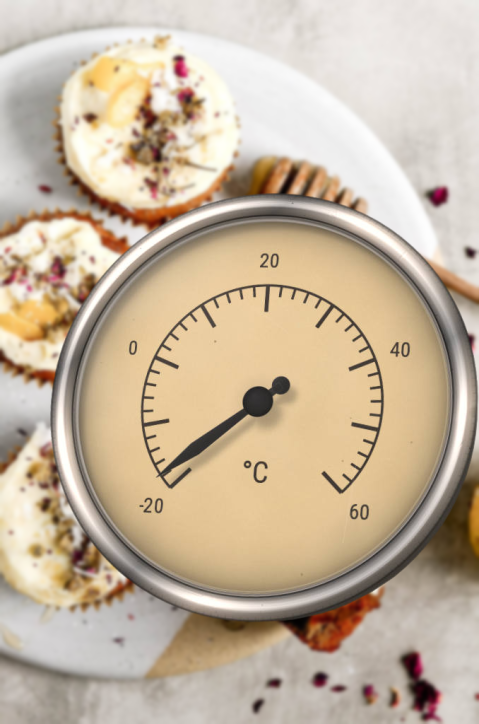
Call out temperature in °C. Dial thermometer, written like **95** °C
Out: **-18** °C
